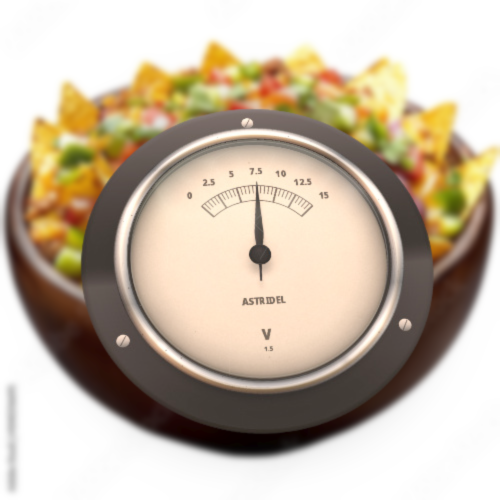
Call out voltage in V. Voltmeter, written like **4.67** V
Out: **7.5** V
